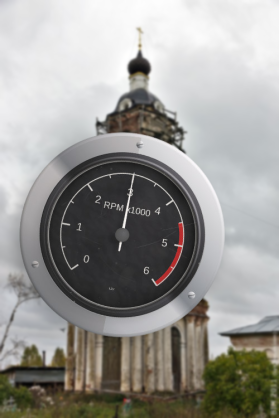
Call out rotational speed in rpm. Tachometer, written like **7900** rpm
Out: **3000** rpm
